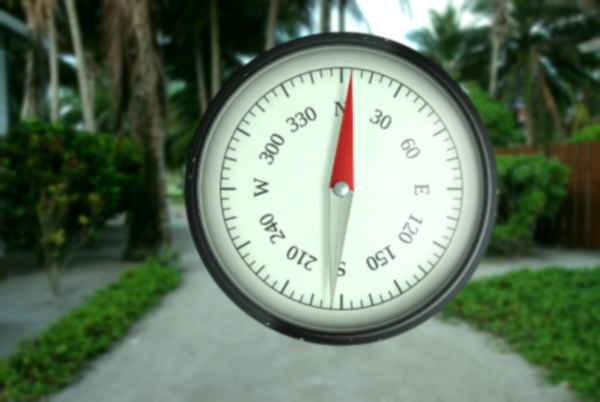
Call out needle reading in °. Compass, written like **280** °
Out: **5** °
